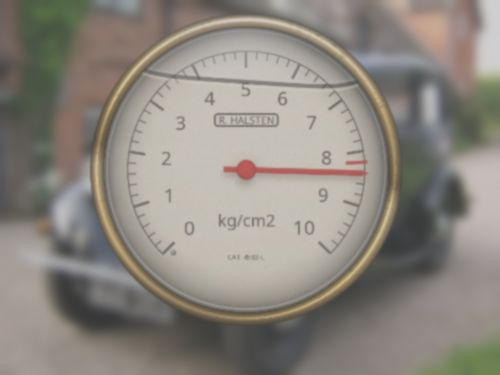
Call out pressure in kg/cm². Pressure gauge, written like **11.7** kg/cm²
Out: **8.4** kg/cm²
